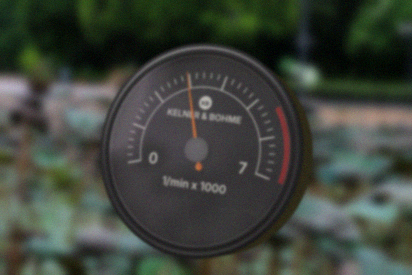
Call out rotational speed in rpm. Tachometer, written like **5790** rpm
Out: **3000** rpm
